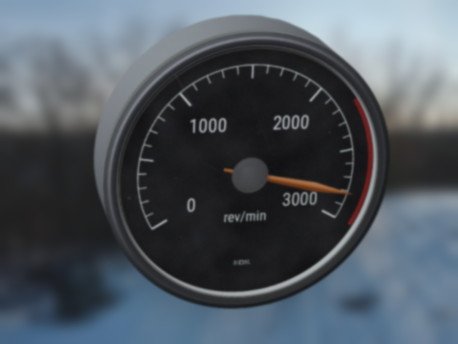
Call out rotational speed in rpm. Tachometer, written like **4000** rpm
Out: **2800** rpm
